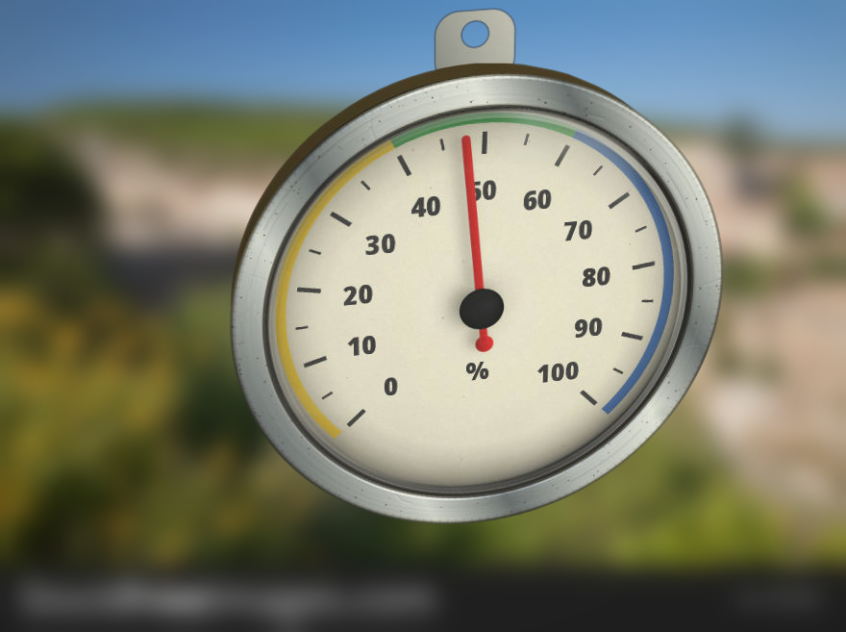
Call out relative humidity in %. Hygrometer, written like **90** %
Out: **47.5** %
